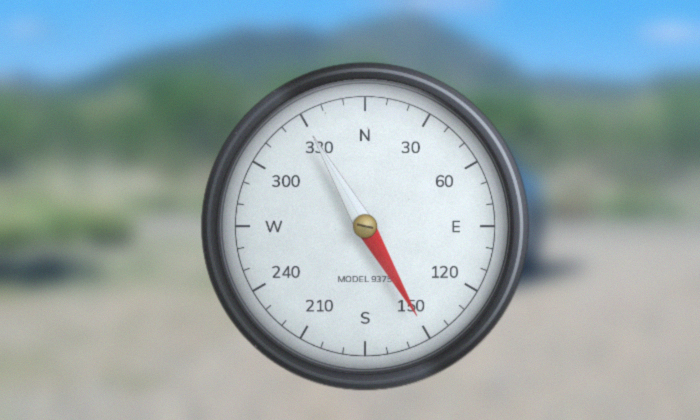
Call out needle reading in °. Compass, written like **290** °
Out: **150** °
